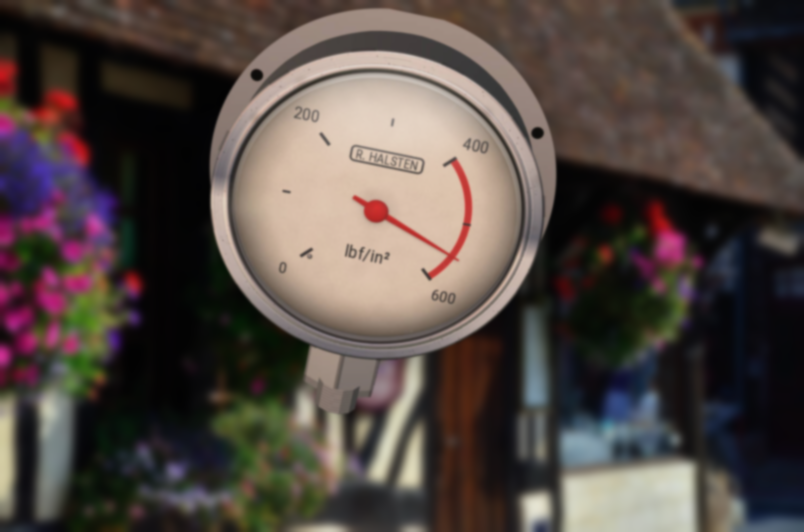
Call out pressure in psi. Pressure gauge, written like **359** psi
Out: **550** psi
